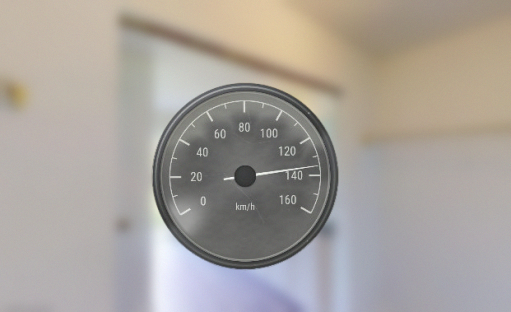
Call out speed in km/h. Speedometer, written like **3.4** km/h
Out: **135** km/h
